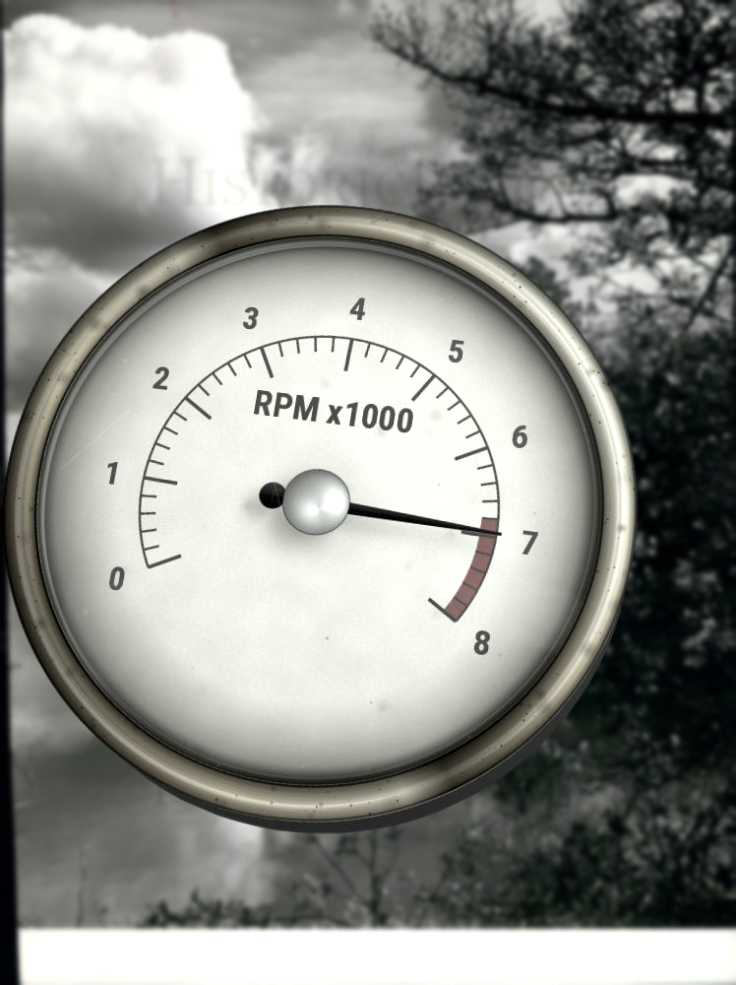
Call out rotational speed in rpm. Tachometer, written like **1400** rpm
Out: **7000** rpm
